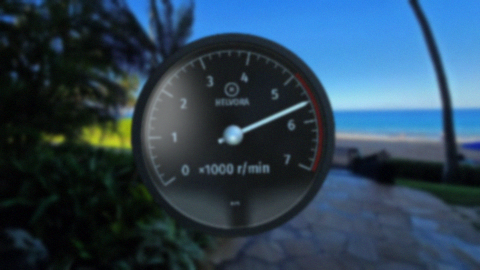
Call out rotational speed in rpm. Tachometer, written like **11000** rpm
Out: **5600** rpm
